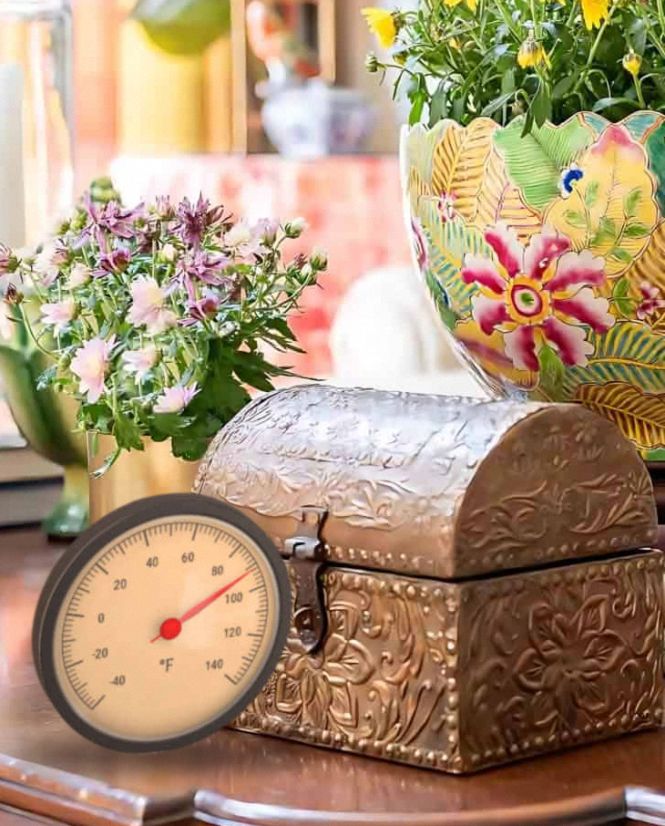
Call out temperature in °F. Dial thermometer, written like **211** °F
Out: **90** °F
